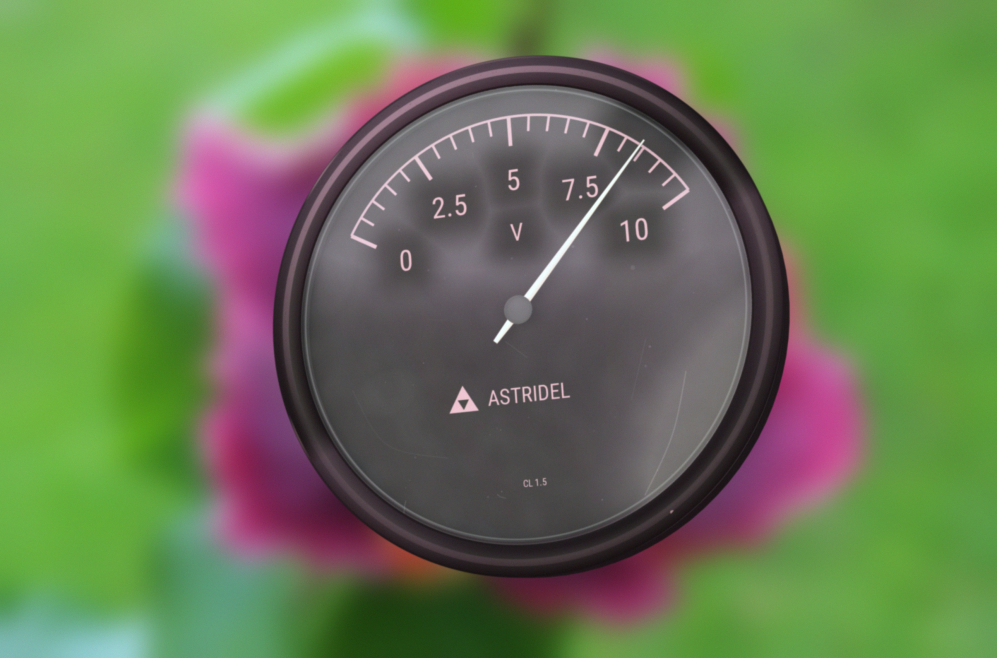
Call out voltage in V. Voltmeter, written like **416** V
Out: **8.5** V
